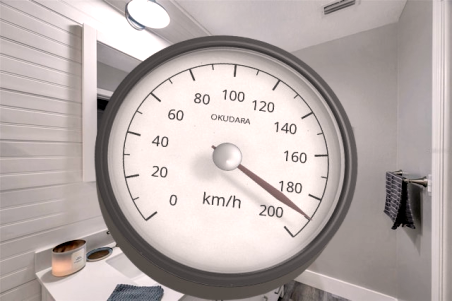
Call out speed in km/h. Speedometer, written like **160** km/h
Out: **190** km/h
